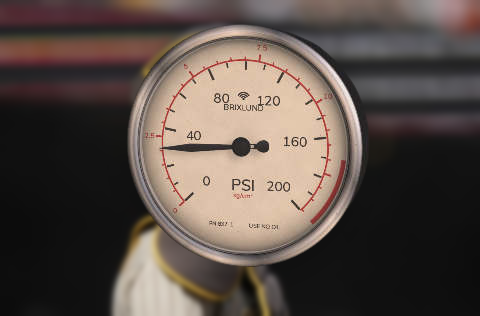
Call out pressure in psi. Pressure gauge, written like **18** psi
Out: **30** psi
